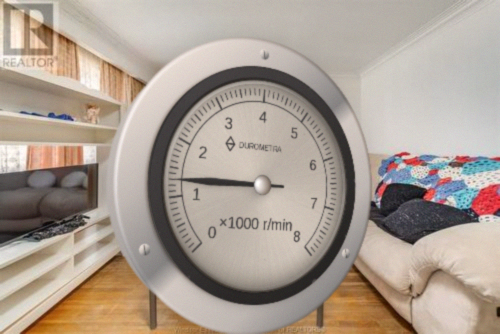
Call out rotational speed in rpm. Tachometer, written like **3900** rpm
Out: **1300** rpm
